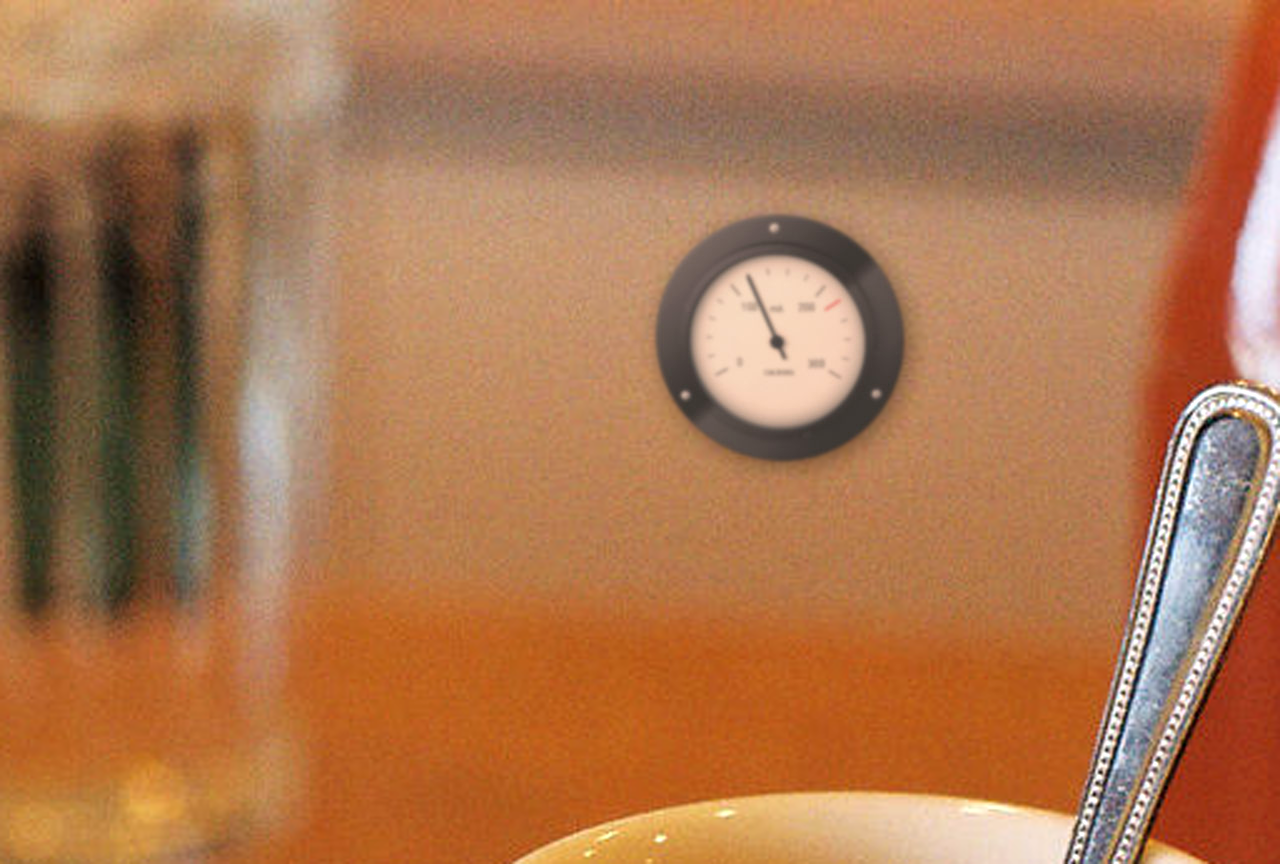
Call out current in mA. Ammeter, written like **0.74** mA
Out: **120** mA
